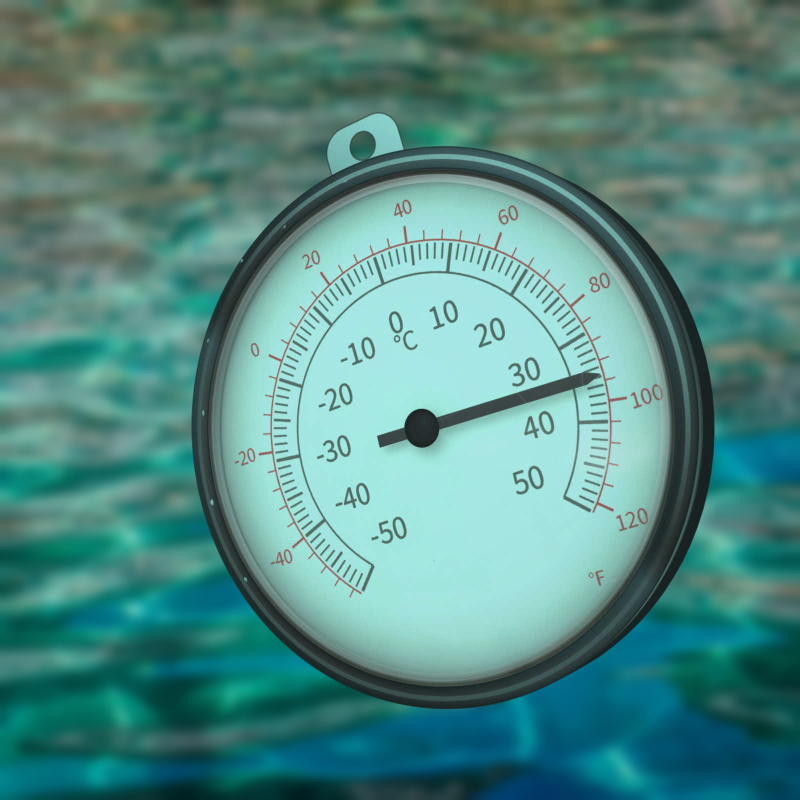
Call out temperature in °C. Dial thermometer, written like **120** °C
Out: **35** °C
